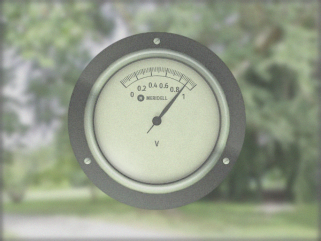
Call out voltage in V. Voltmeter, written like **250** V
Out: **0.9** V
